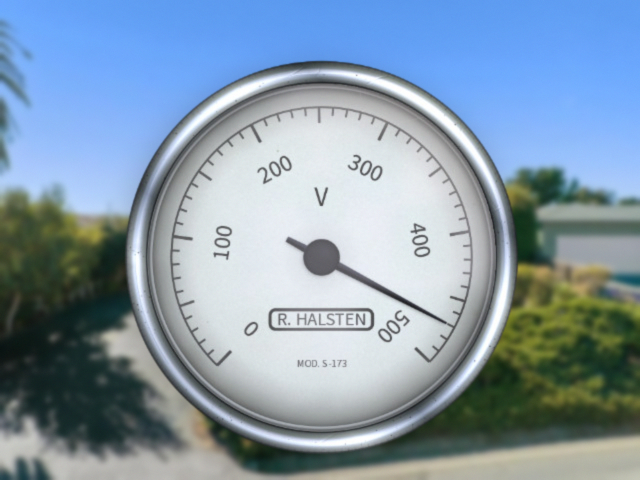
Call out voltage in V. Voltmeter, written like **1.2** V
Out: **470** V
